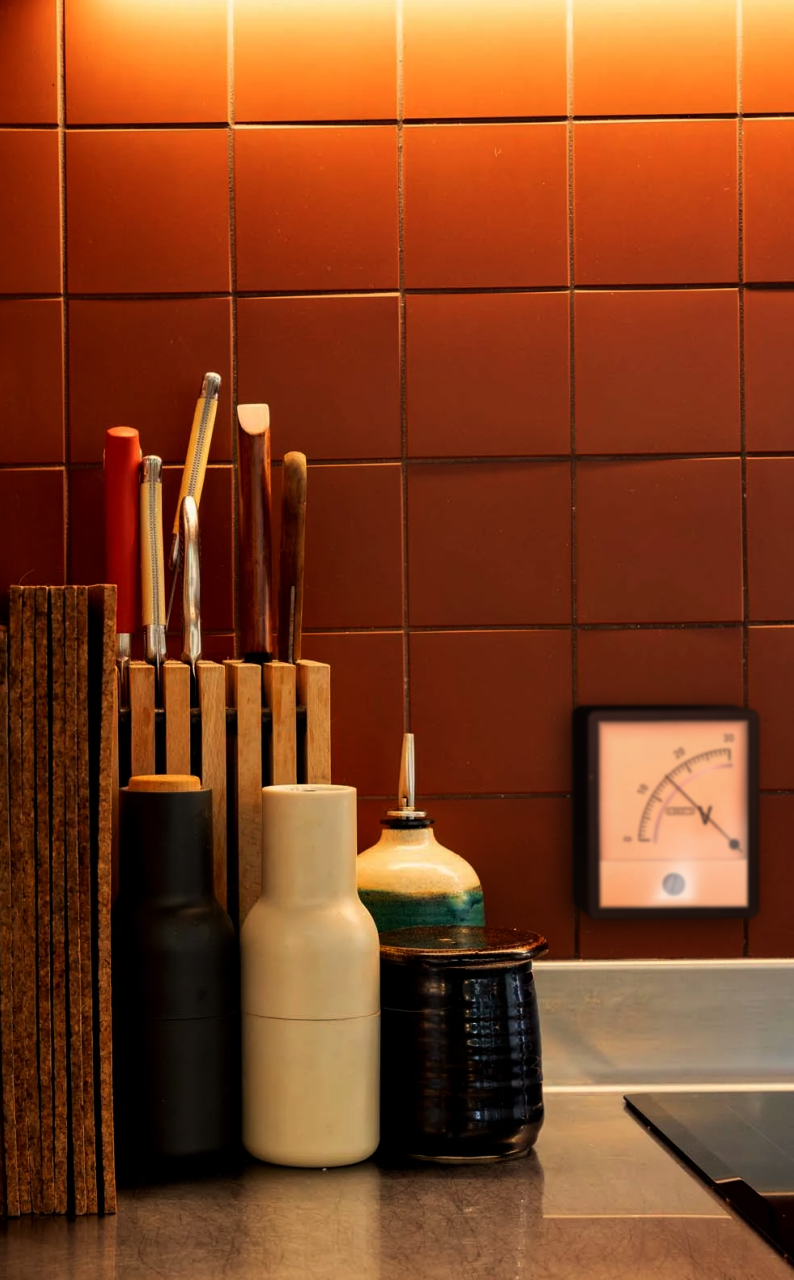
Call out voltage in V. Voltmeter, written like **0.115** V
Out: **15** V
